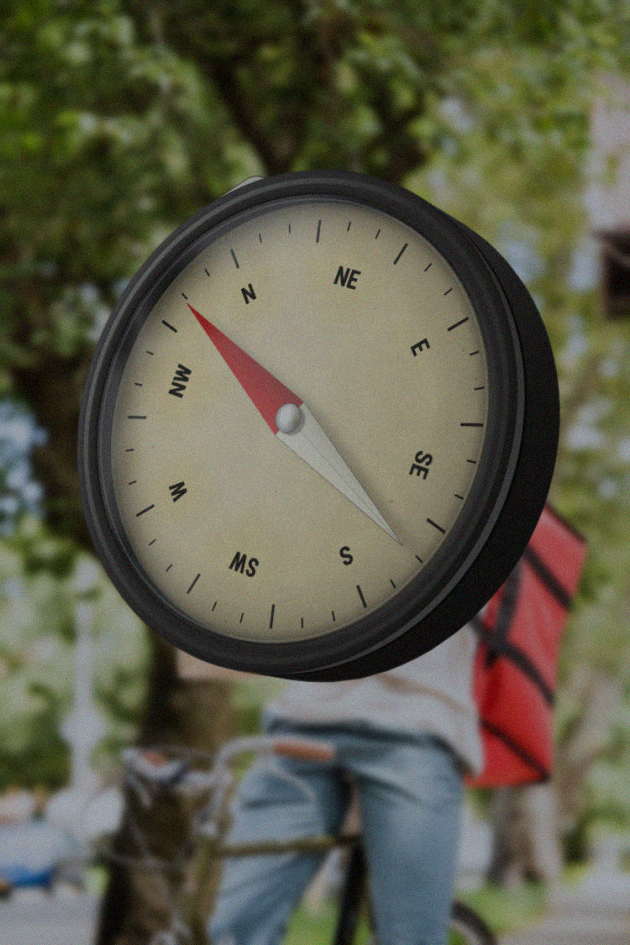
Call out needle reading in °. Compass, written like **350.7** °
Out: **340** °
